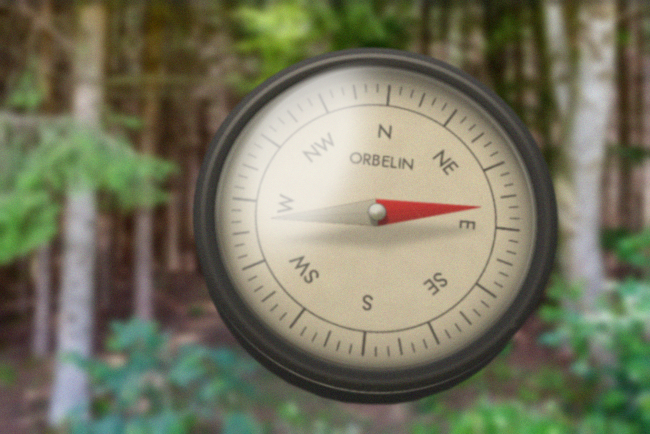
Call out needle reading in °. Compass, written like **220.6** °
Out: **80** °
